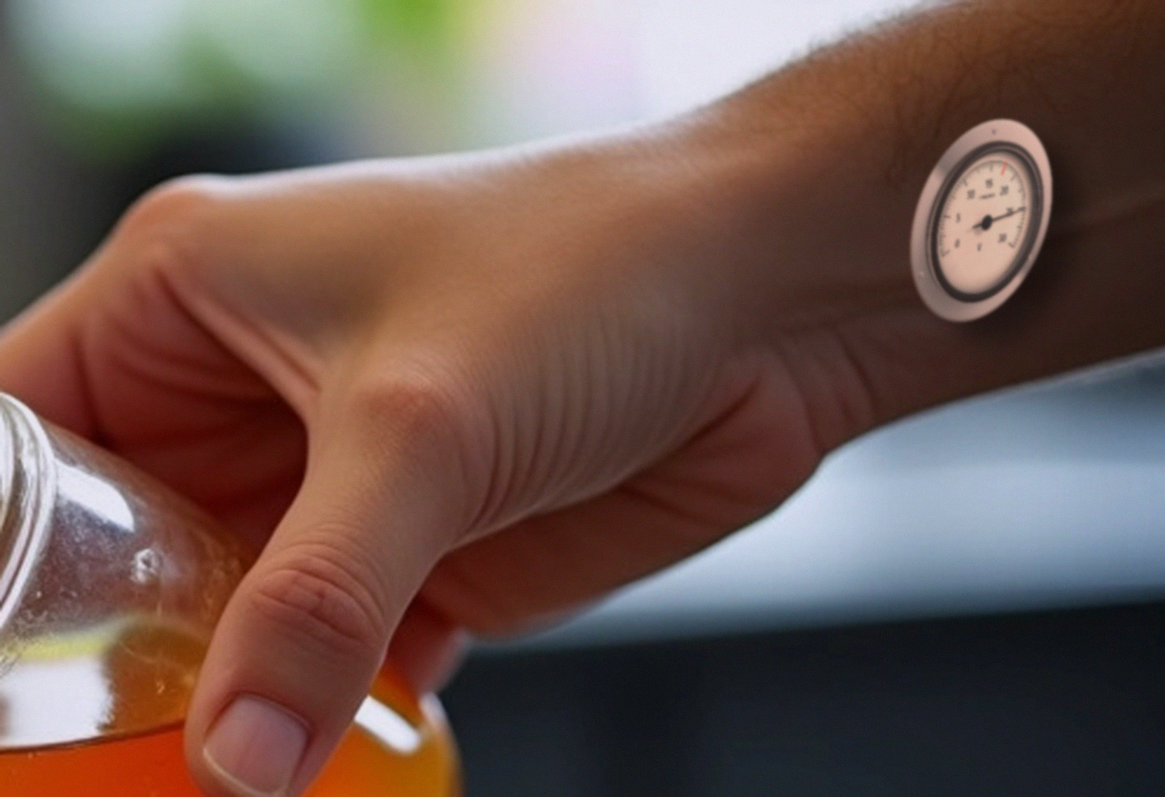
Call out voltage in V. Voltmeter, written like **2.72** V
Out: **25** V
